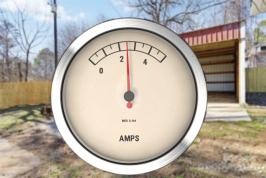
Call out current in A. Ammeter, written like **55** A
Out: **2.5** A
